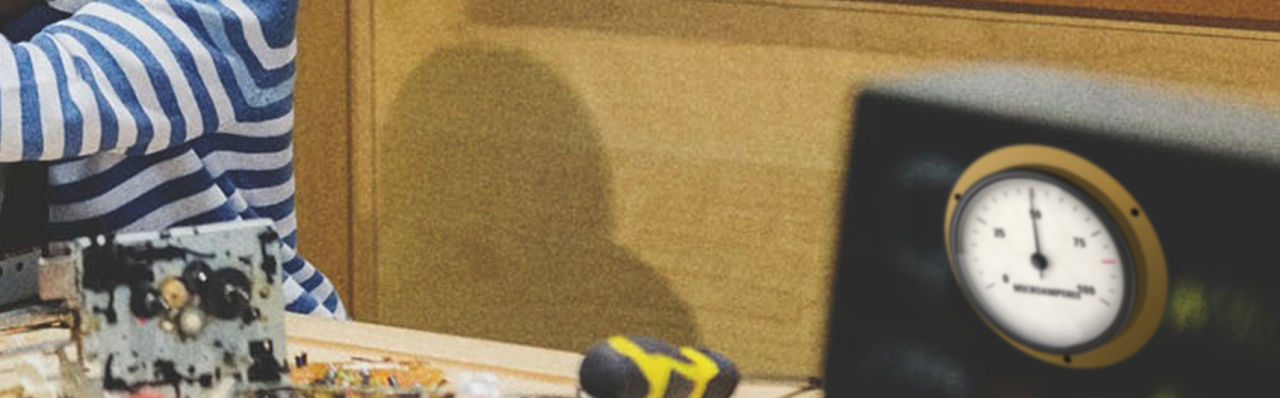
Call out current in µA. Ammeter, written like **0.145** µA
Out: **50** µA
